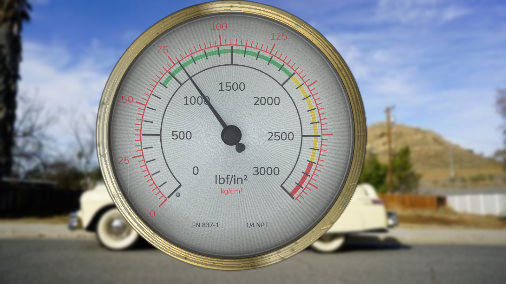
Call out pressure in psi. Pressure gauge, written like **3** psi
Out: **1100** psi
